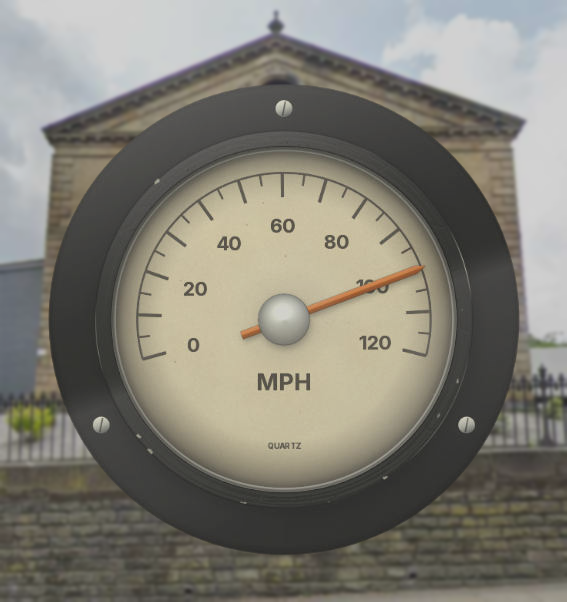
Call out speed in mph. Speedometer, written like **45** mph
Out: **100** mph
